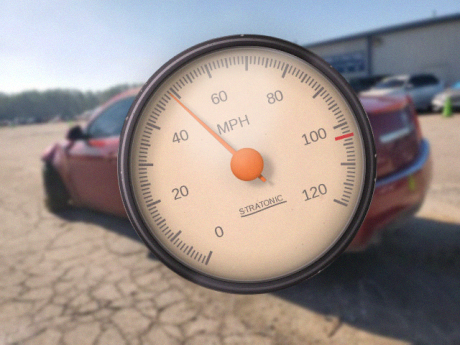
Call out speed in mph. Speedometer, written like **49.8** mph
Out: **49** mph
